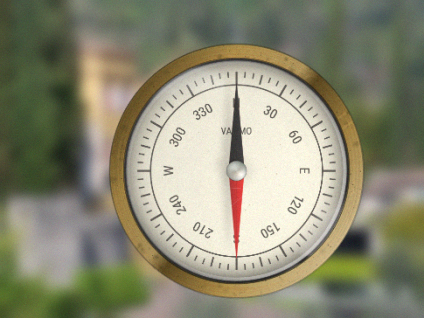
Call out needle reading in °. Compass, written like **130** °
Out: **180** °
